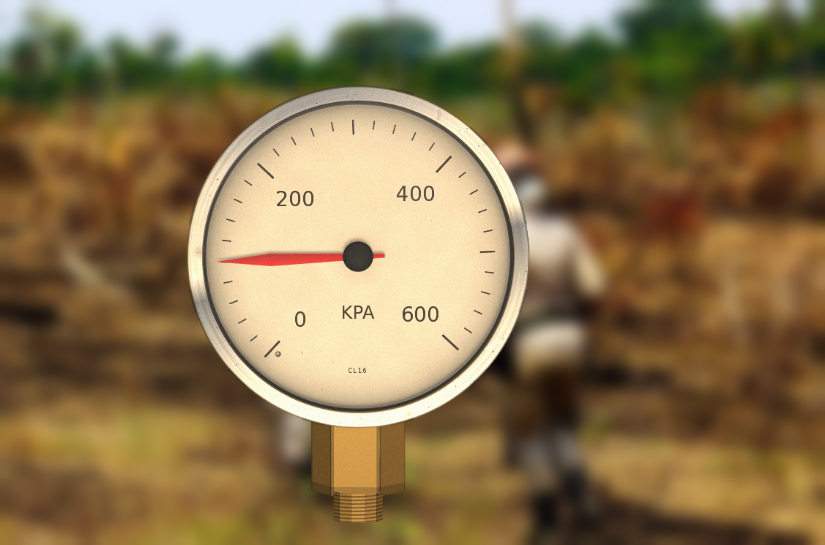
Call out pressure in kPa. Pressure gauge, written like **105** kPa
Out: **100** kPa
